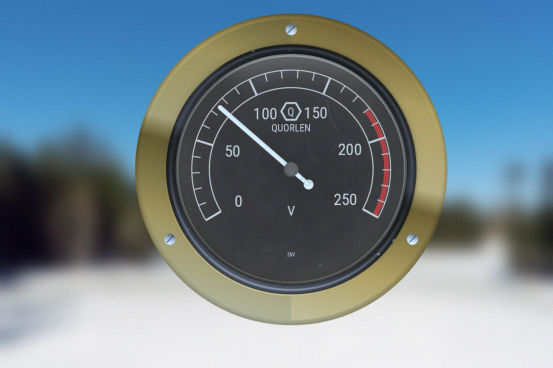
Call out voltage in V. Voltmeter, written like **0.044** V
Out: **75** V
